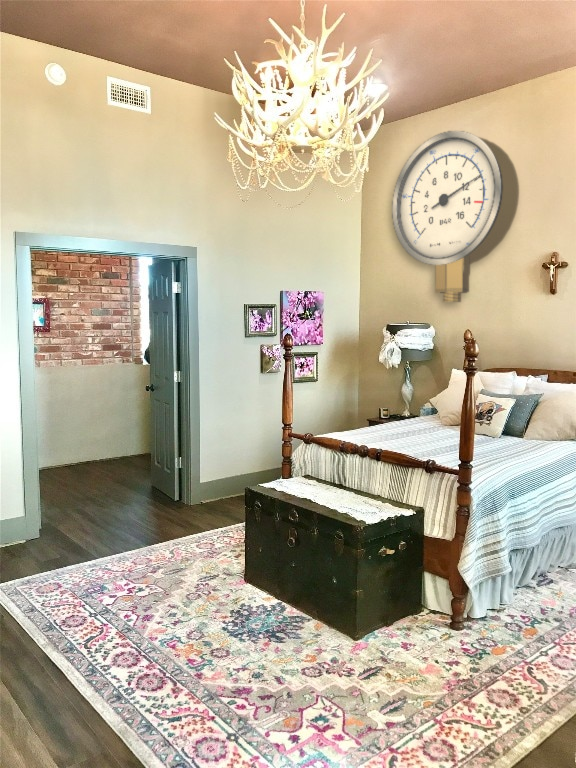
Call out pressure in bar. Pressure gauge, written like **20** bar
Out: **12** bar
